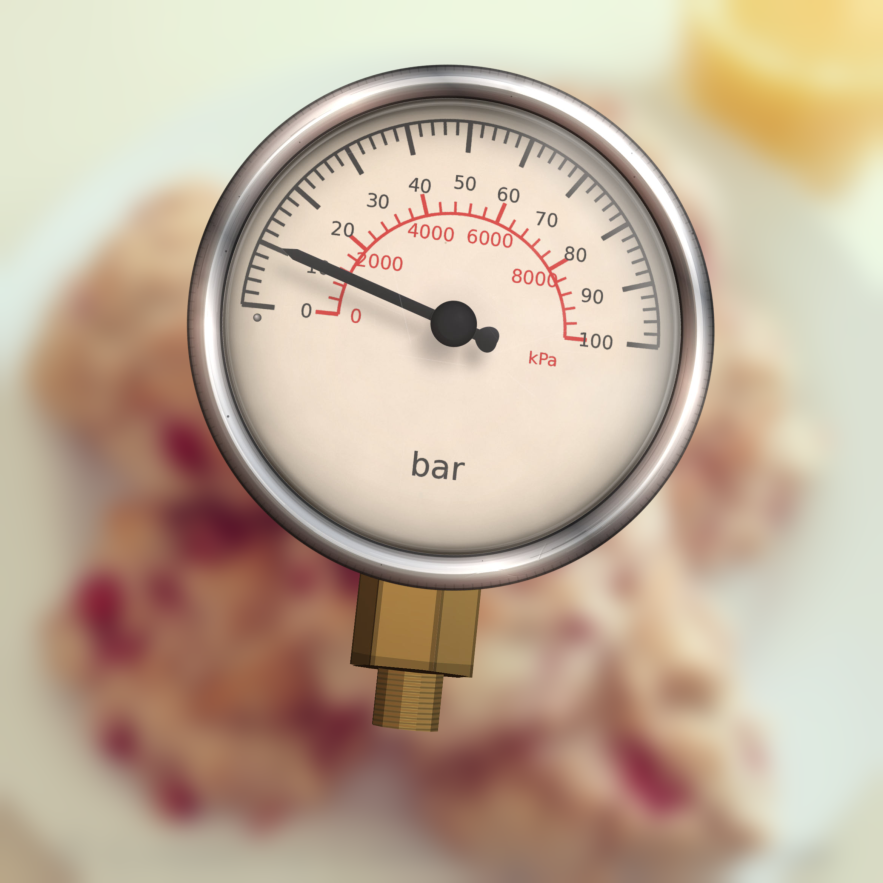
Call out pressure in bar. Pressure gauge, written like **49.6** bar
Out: **10** bar
